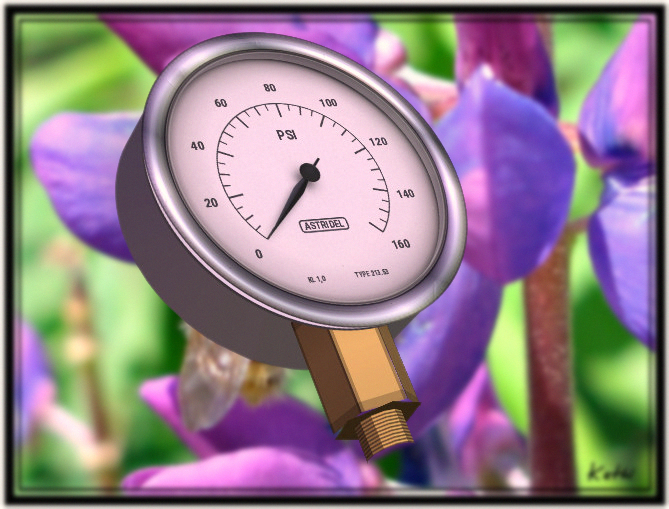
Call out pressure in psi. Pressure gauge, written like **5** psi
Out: **0** psi
